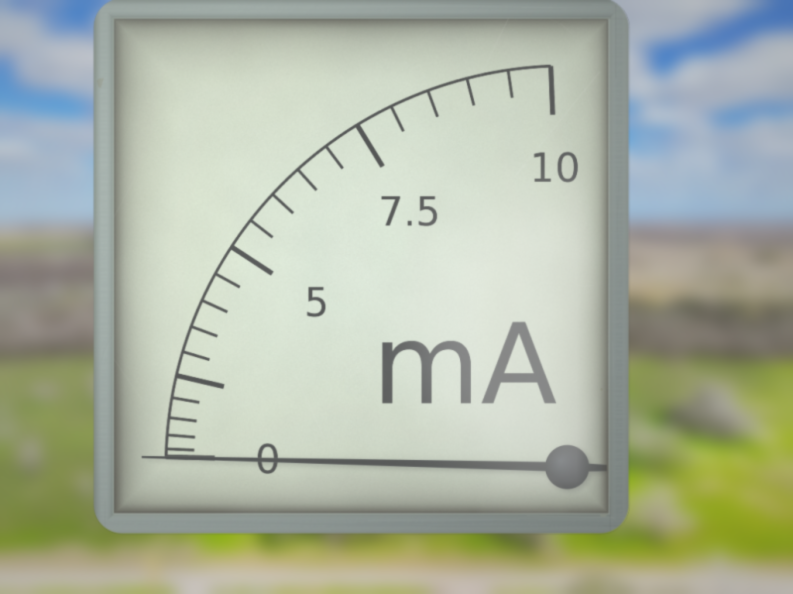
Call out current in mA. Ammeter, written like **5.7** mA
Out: **0** mA
